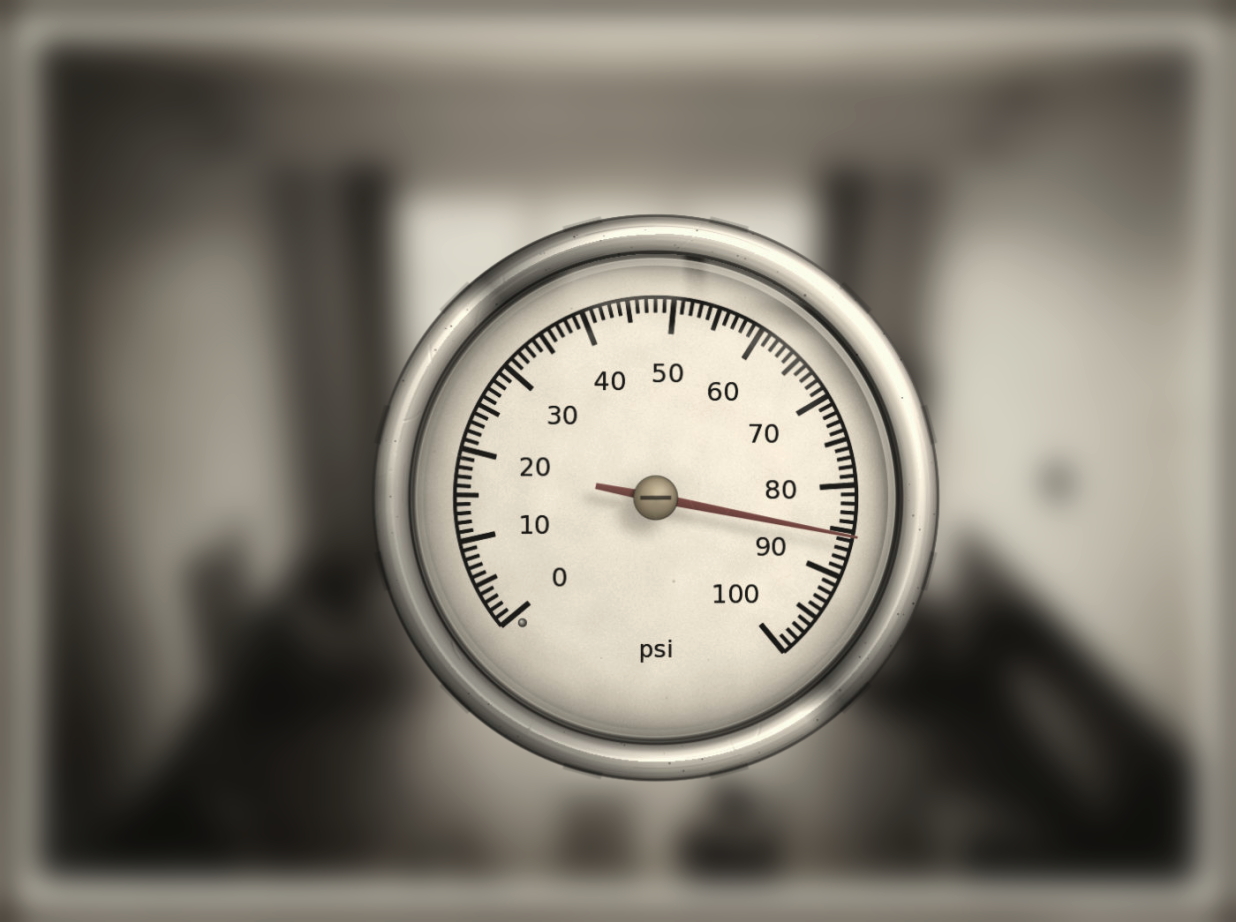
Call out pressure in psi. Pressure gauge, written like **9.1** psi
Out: **85.5** psi
